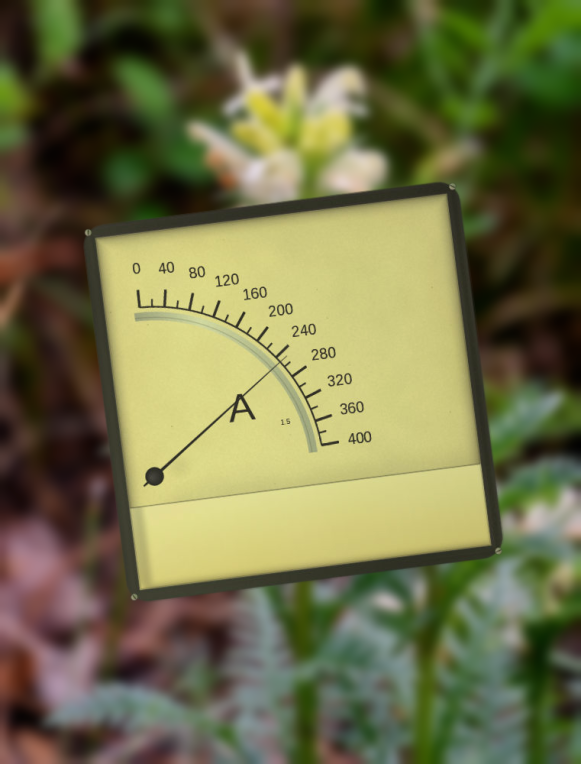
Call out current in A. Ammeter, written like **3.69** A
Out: **250** A
